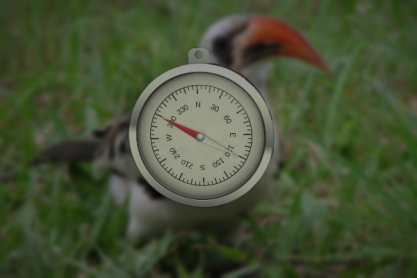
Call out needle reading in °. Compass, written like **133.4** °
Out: **300** °
